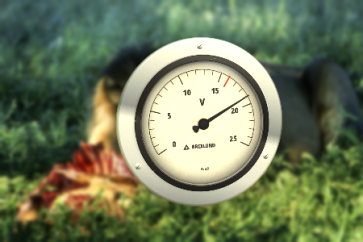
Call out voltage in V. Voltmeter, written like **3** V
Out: **19** V
